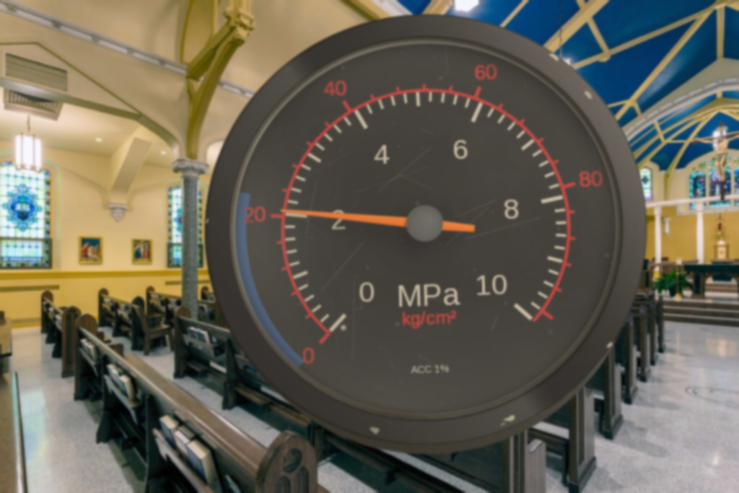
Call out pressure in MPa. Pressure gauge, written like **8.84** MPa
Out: **2** MPa
